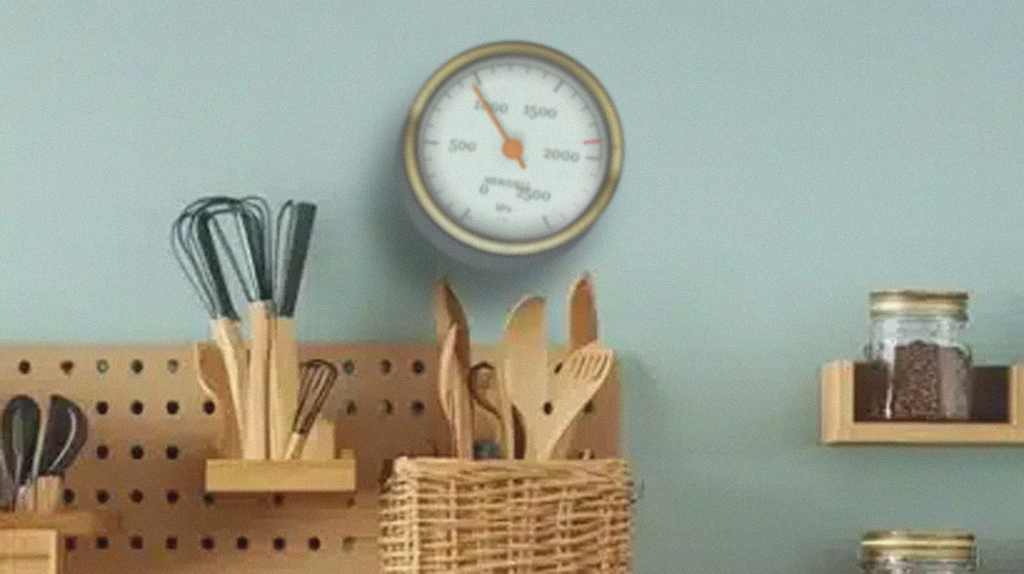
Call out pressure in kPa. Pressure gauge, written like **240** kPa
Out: **950** kPa
